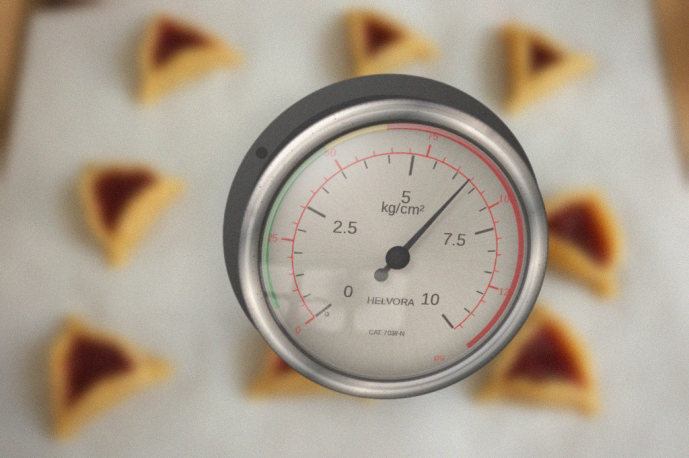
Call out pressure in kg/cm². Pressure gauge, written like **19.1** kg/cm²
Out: **6.25** kg/cm²
